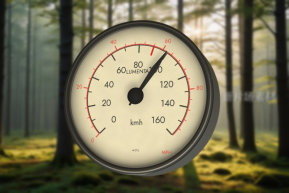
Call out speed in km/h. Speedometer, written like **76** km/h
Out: **100** km/h
